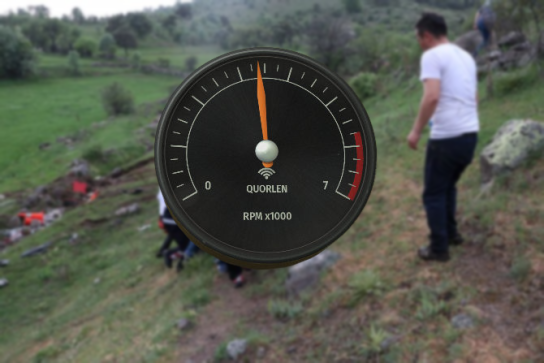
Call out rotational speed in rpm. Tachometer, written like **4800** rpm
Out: **3375** rpm
